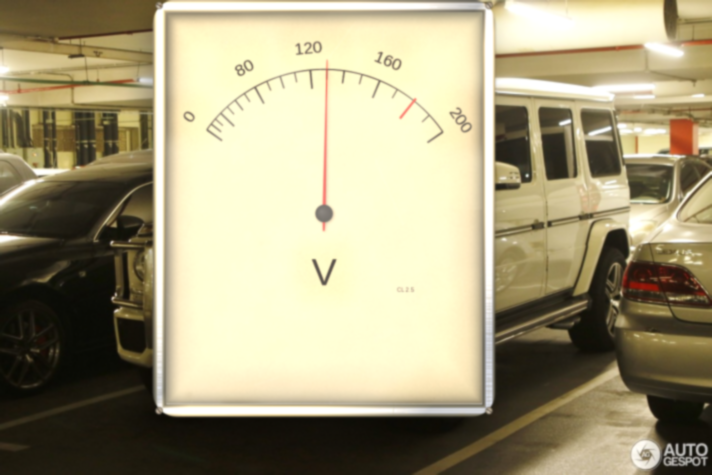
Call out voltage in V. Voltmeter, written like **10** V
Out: **130** V
